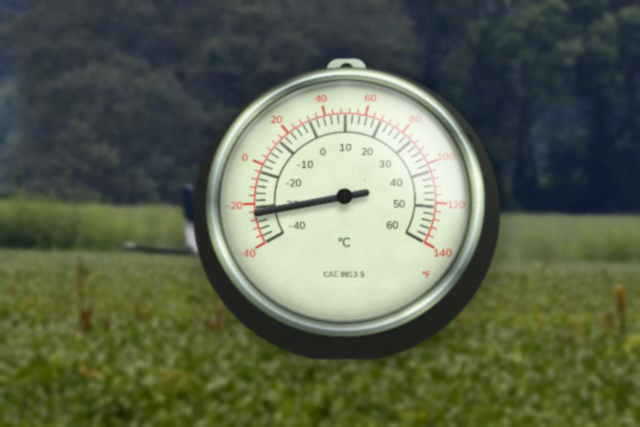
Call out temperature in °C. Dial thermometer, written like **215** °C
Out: **-32** °C
